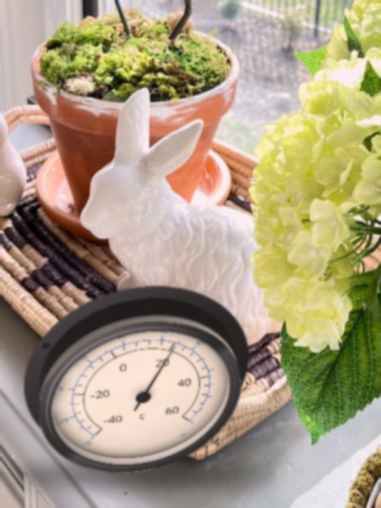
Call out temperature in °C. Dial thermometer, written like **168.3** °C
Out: **20** °C
